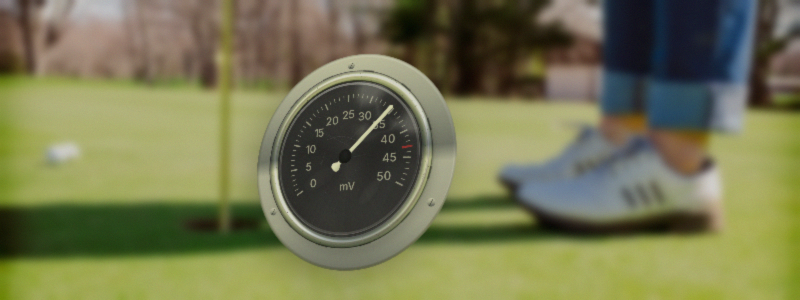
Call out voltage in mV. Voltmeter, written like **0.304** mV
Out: **35** mV
